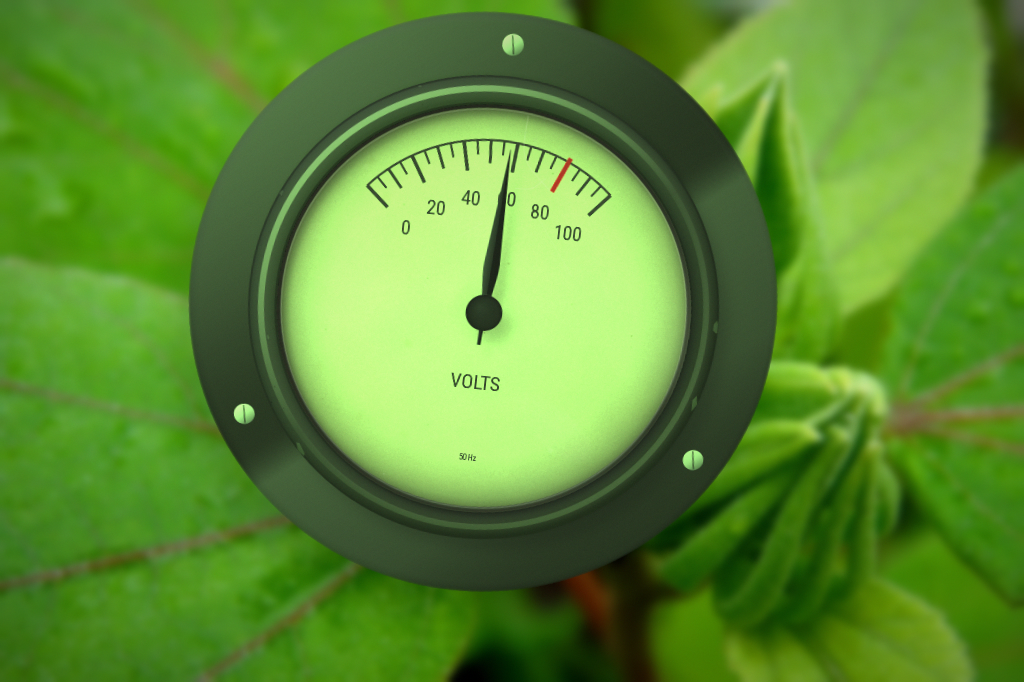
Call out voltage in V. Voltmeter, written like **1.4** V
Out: **57.5** V
